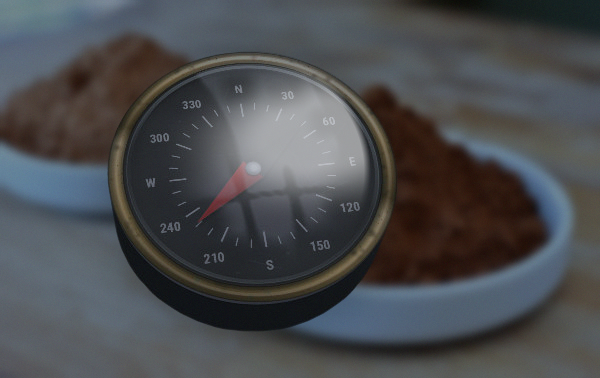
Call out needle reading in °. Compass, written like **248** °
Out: **230** °
